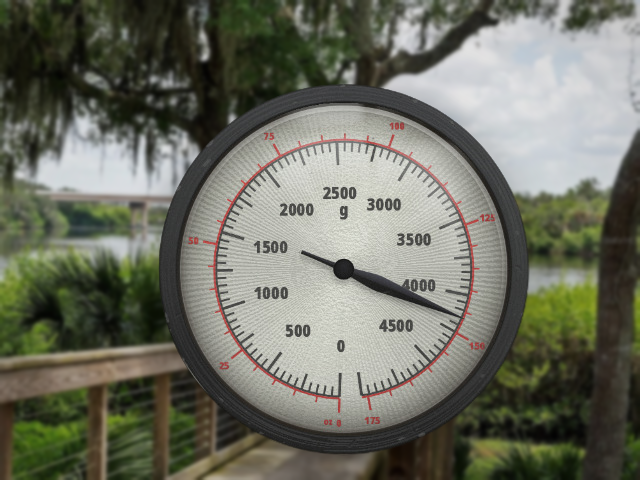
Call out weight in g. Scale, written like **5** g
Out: **4150** g
